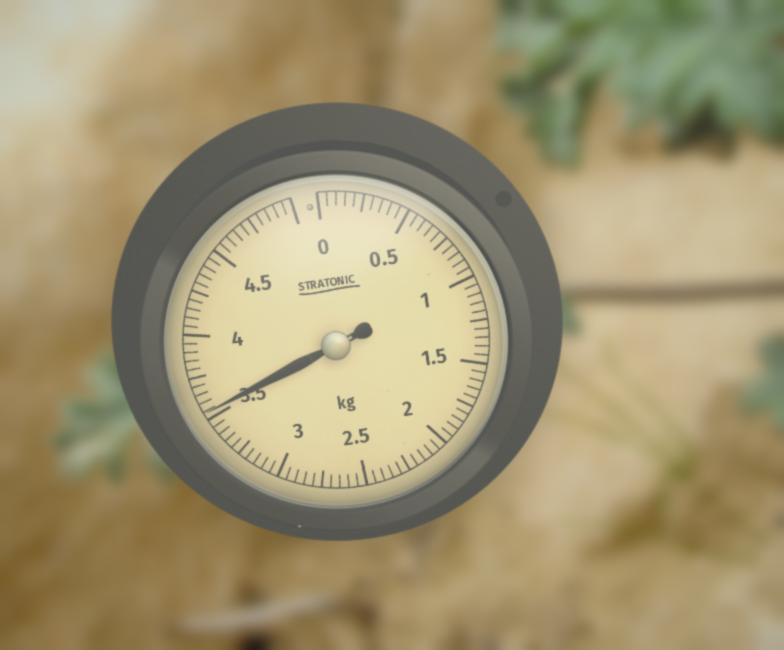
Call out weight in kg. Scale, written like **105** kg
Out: **3.55** kg
